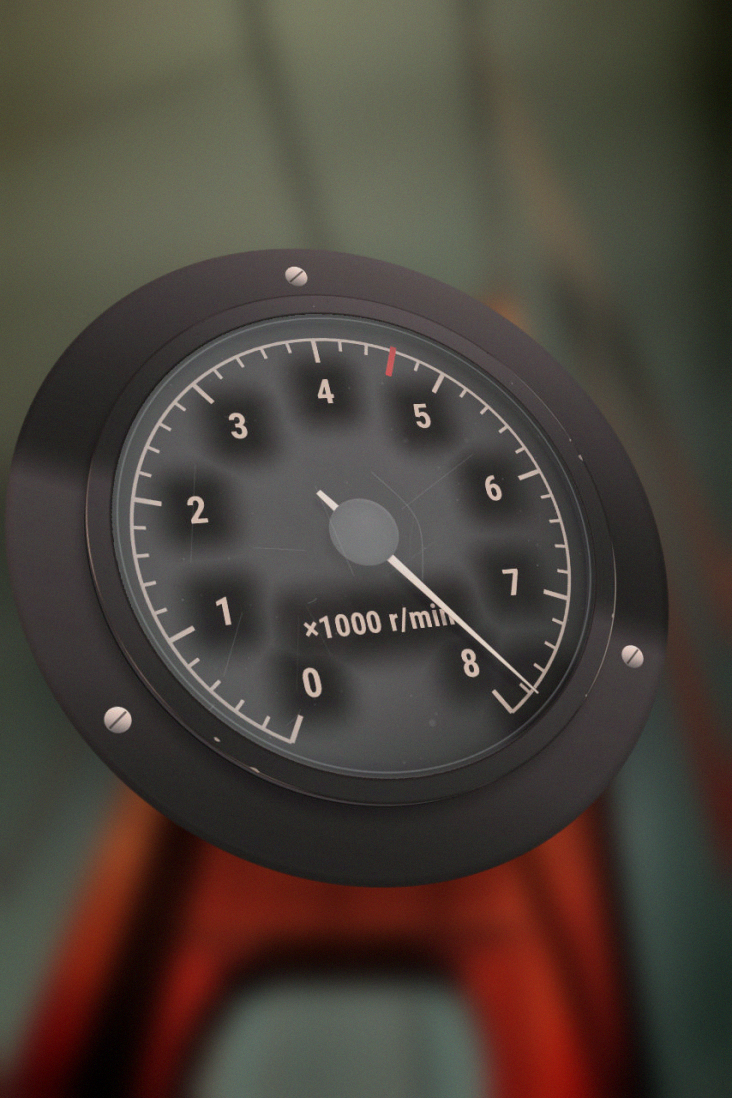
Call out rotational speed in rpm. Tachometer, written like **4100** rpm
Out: **7800** rpm
